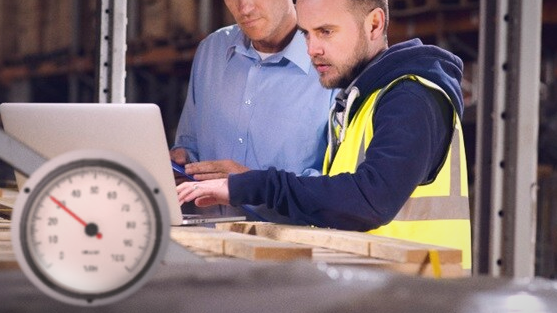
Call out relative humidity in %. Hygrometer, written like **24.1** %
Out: **30** %
